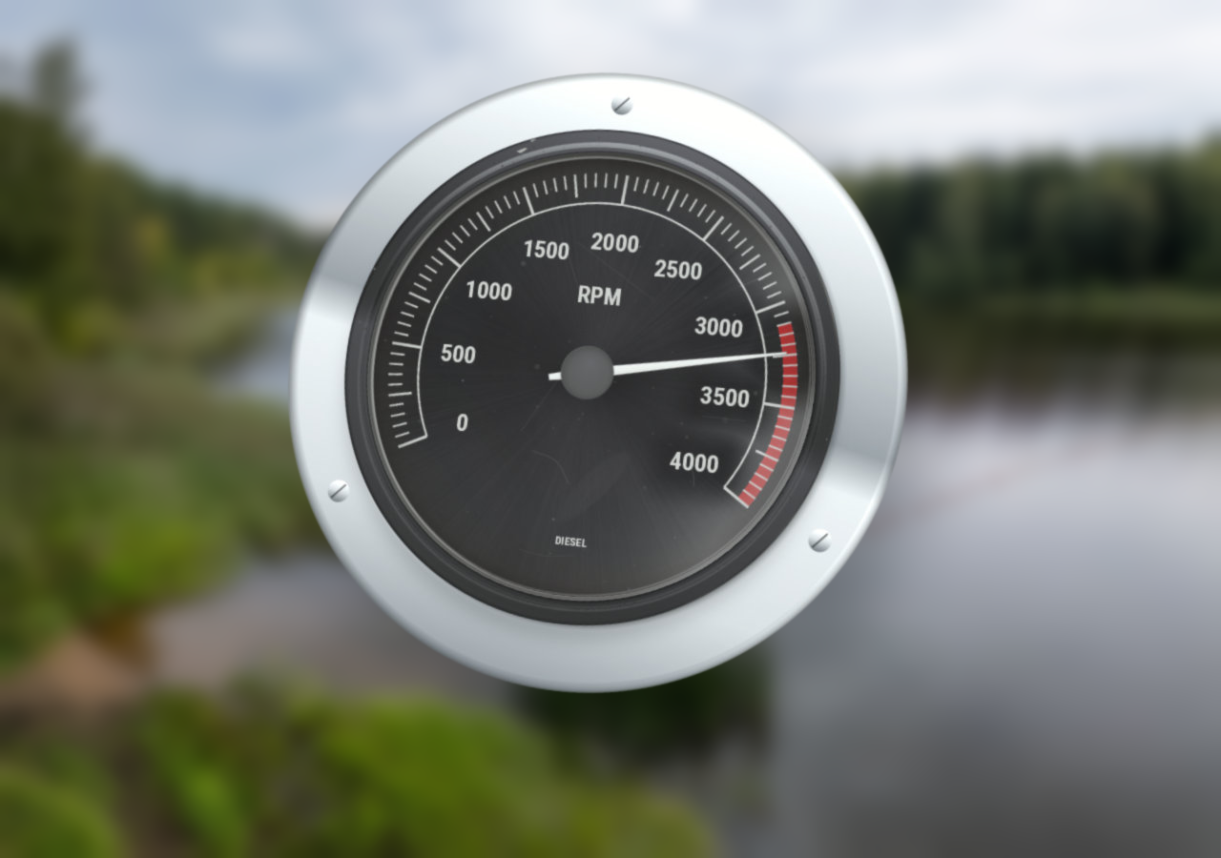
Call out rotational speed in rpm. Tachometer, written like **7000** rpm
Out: **3250** rpm
